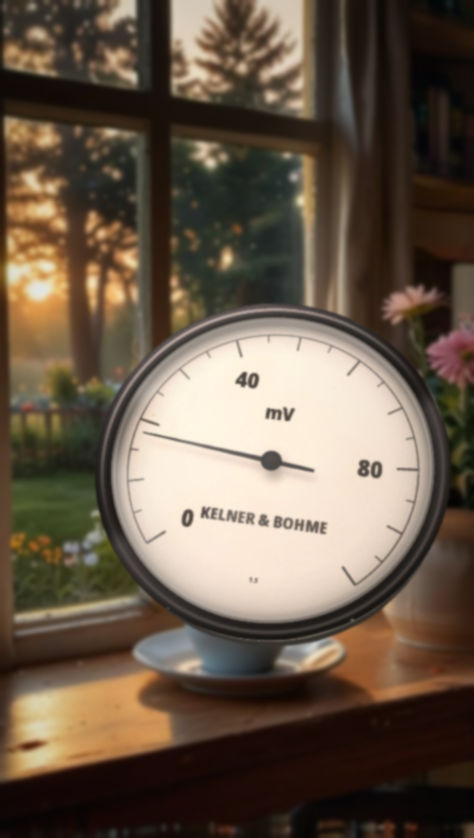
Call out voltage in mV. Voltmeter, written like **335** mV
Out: **17.5** mV
